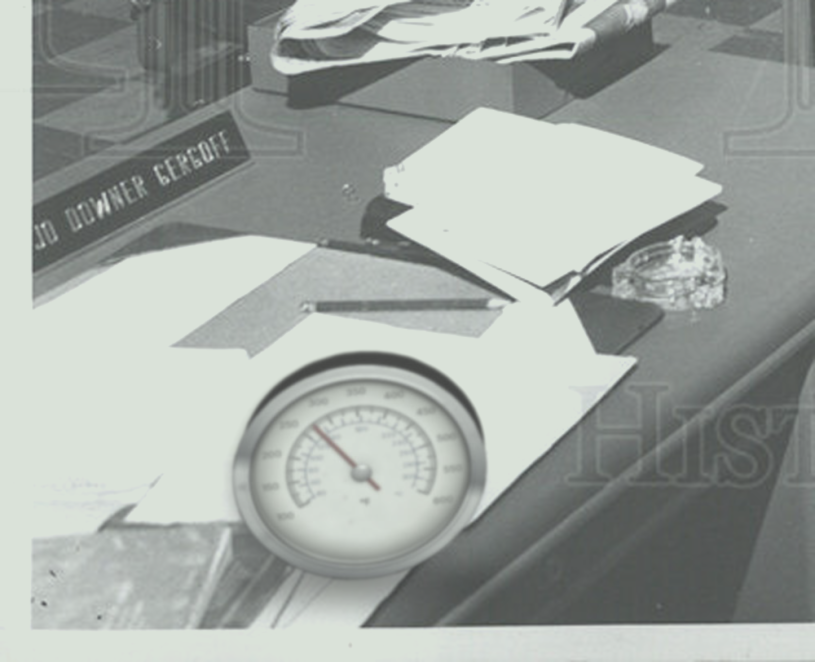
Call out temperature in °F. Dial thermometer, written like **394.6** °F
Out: **275** °F
